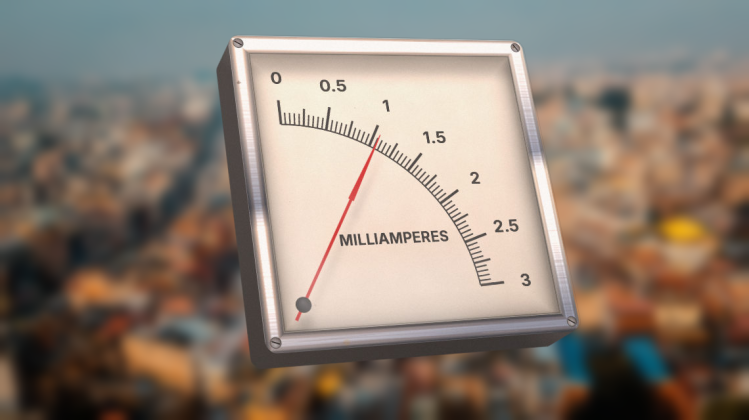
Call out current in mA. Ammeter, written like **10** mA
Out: **1.05** mA
